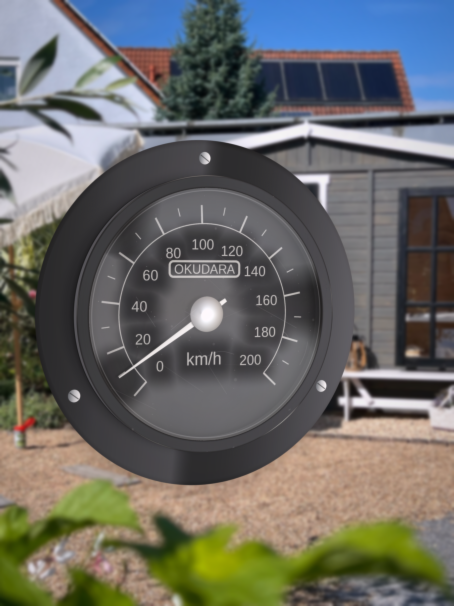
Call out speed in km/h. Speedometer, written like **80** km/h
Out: **10** km/h
